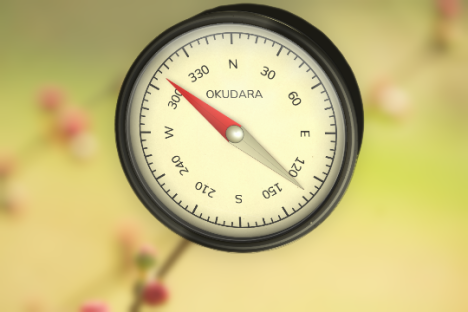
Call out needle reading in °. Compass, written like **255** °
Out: **310** °
